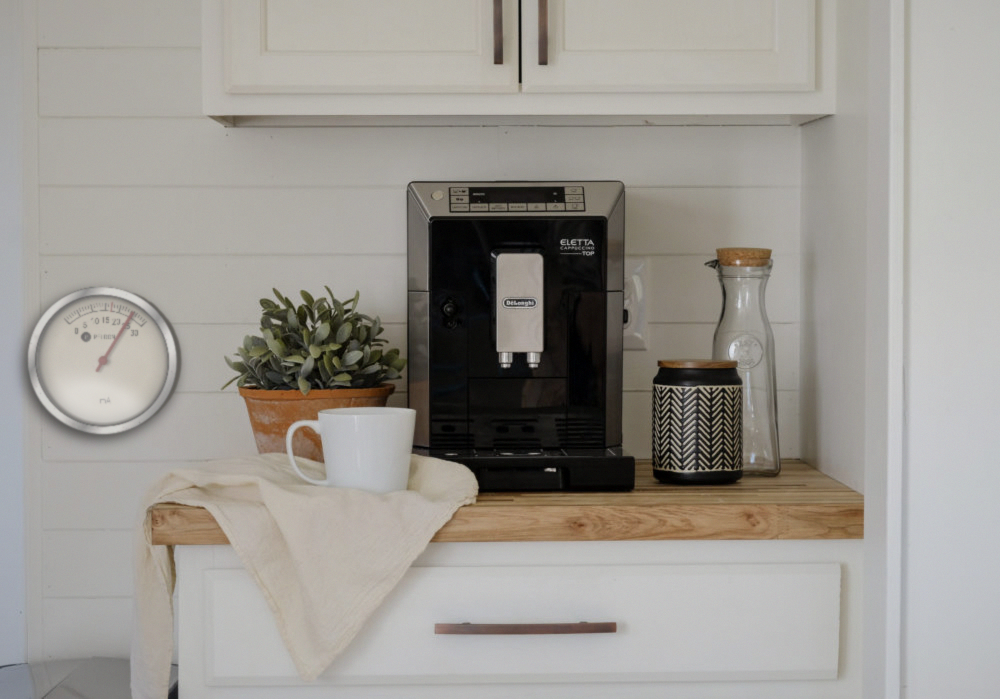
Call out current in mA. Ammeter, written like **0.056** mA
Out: **25** mA
